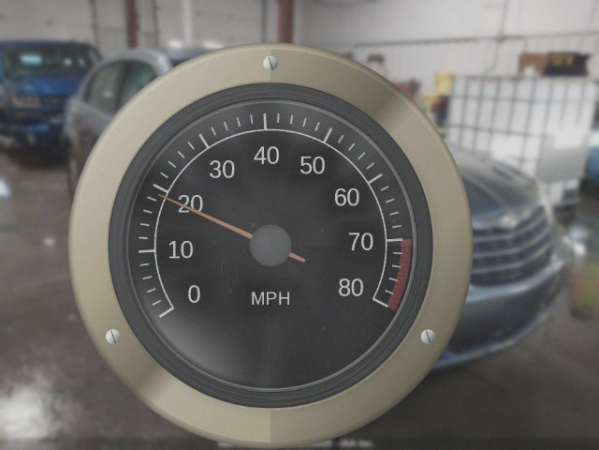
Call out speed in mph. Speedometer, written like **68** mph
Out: **19** mph
